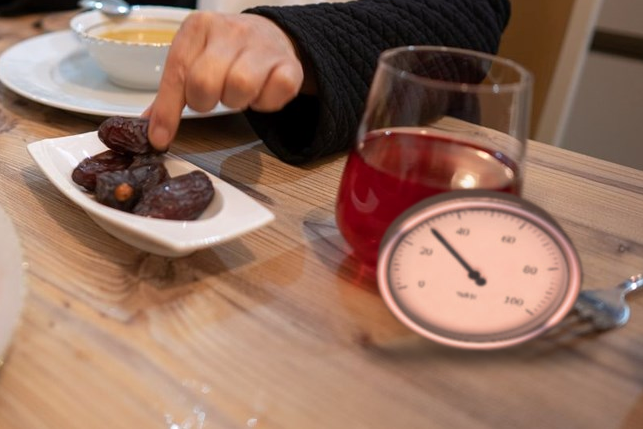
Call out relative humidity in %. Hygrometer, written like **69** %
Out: **30** %
